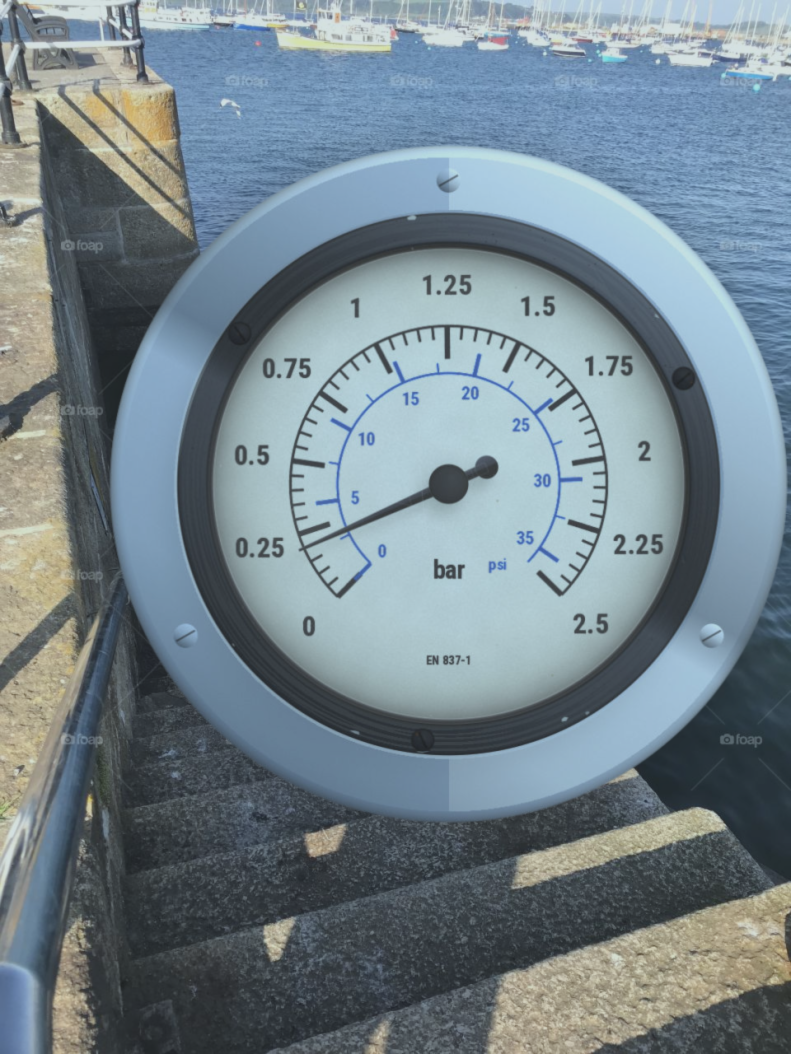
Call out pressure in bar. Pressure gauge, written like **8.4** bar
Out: **0.2** bar
